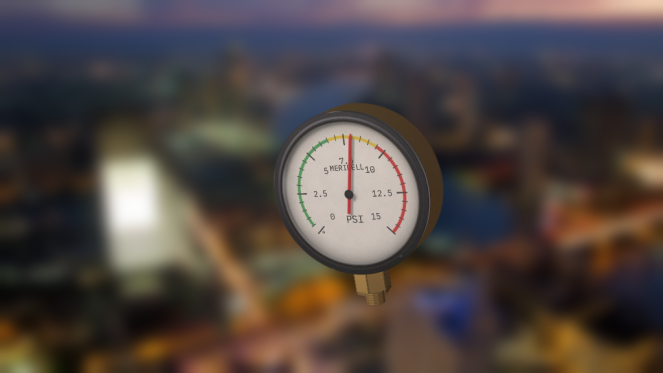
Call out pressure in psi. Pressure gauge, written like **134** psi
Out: **8** psi
